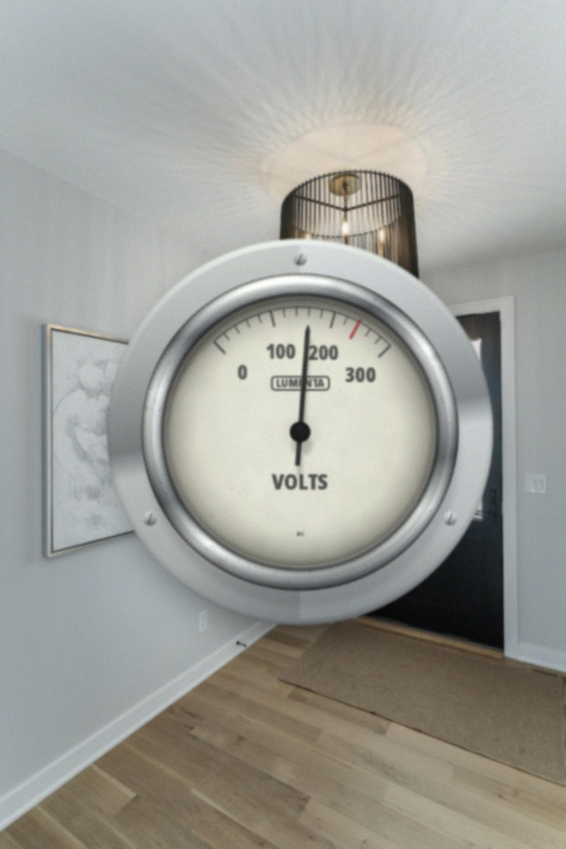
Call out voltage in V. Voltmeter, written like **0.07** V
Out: **160** V
